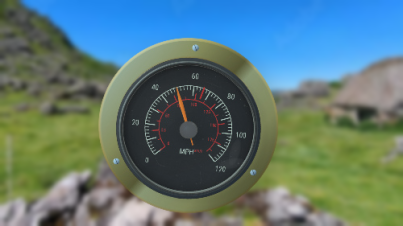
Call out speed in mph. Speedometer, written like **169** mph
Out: **50** mph
